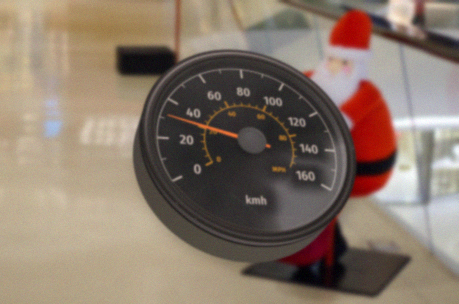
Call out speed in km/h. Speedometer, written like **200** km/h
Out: **30** km/h
